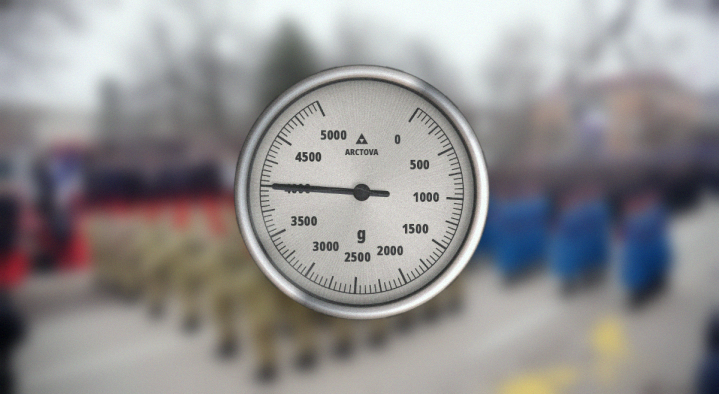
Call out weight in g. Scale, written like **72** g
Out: **4000** g
